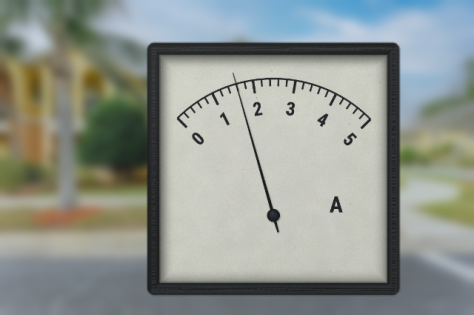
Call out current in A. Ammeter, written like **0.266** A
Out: **1.6** A
